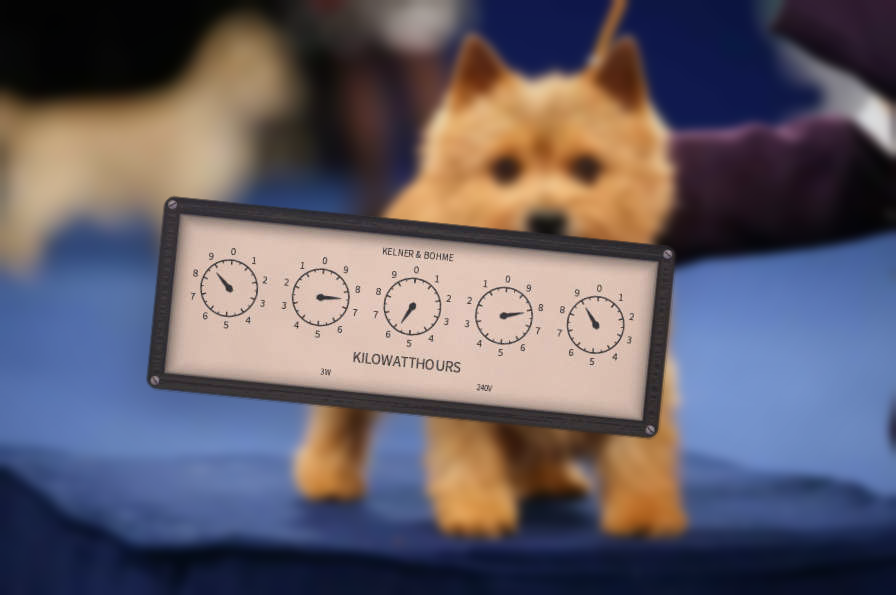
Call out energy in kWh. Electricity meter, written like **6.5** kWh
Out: **87579** kWh
